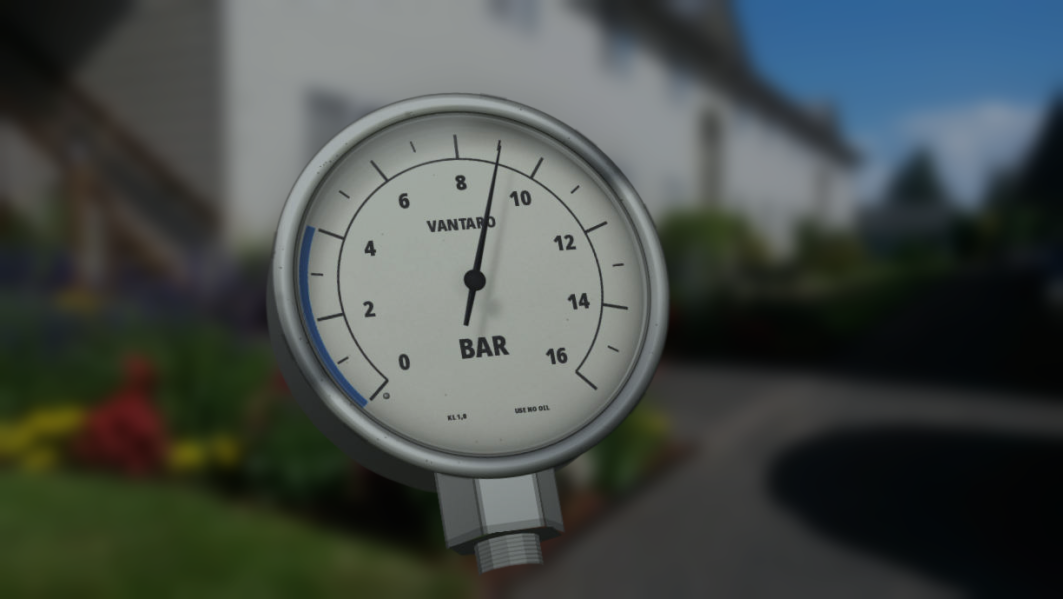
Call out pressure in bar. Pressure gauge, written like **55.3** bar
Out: **9** bar
